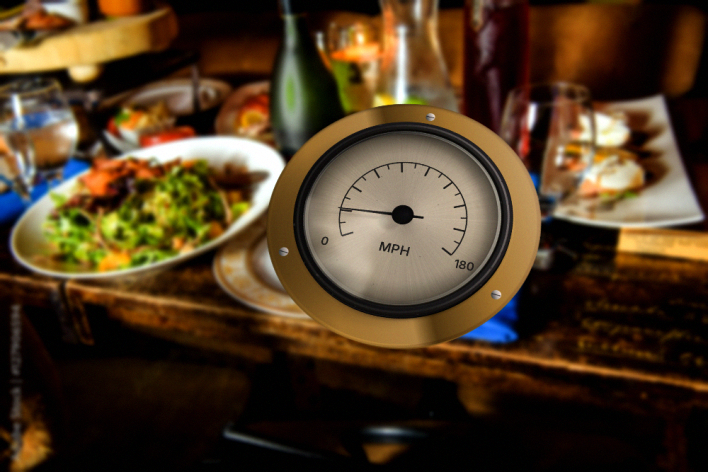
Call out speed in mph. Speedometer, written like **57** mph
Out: **20** mph
